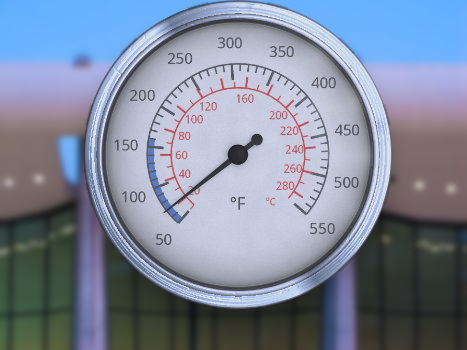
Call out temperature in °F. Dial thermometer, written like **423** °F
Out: **70** °F
